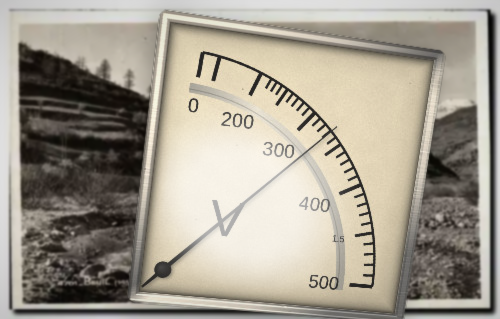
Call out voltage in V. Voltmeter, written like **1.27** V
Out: **330** V
